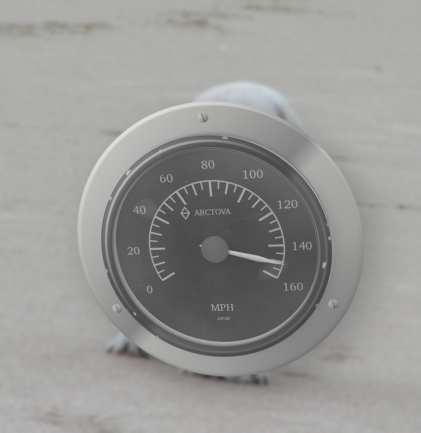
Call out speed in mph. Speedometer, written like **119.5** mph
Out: **150** mph
